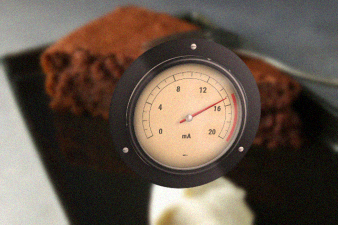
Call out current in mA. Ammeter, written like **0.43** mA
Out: **15** mA
